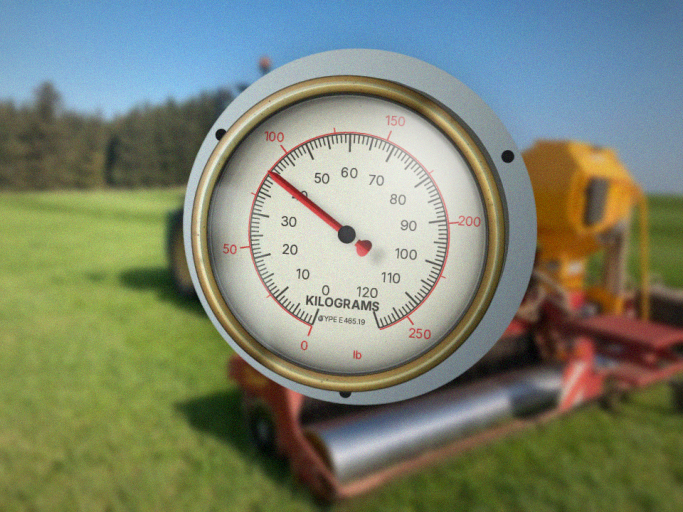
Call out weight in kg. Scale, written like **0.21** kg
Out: **40** kg
